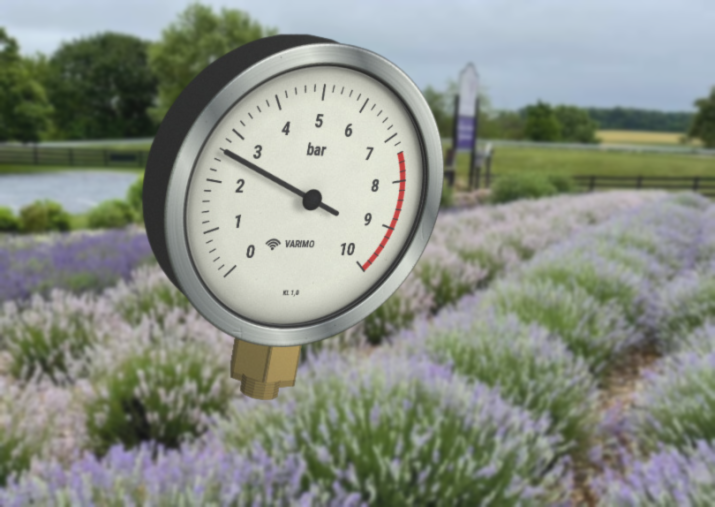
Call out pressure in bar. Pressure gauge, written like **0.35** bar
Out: **2.6** bar
